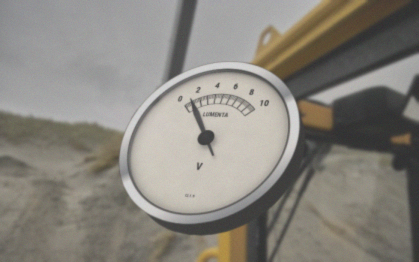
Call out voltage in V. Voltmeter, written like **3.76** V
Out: **1** V
